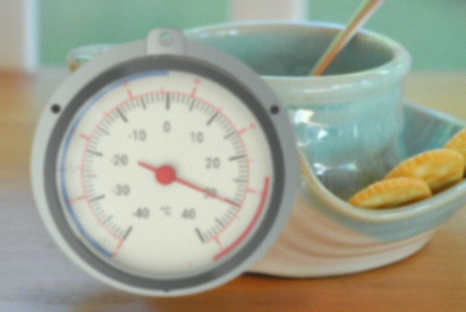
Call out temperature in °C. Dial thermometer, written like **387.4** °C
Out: **30** °C
